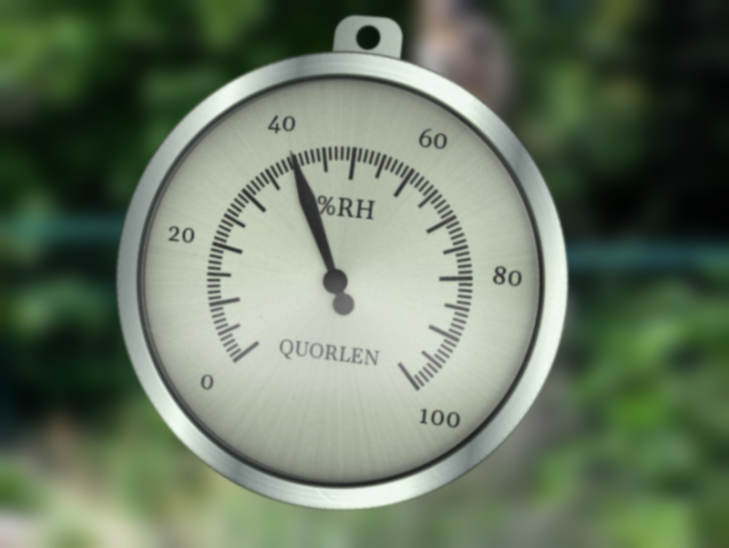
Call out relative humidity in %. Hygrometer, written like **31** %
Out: **40** %
